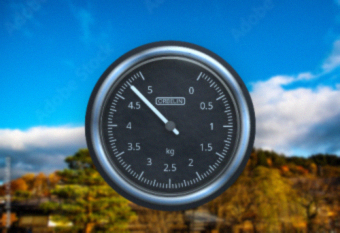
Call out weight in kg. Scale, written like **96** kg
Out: **4.75** kg
